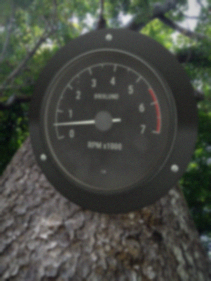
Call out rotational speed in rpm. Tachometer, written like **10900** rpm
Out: **500** rpm
